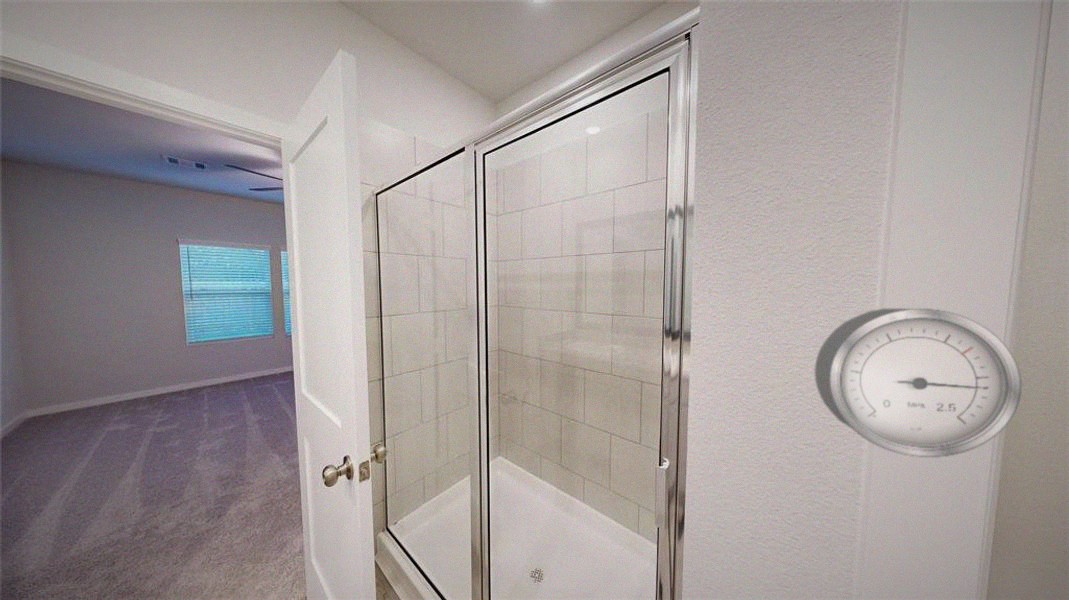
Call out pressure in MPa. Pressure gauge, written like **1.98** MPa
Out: **2.1** MPa
